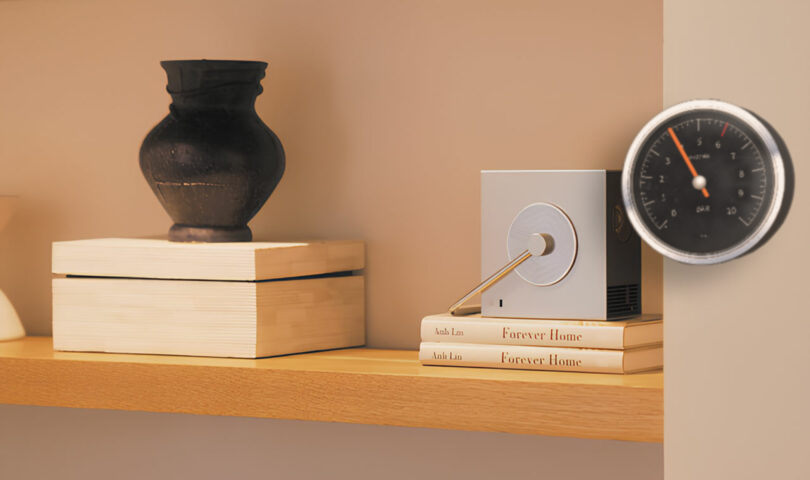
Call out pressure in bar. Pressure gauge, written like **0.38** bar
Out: **4** bar
